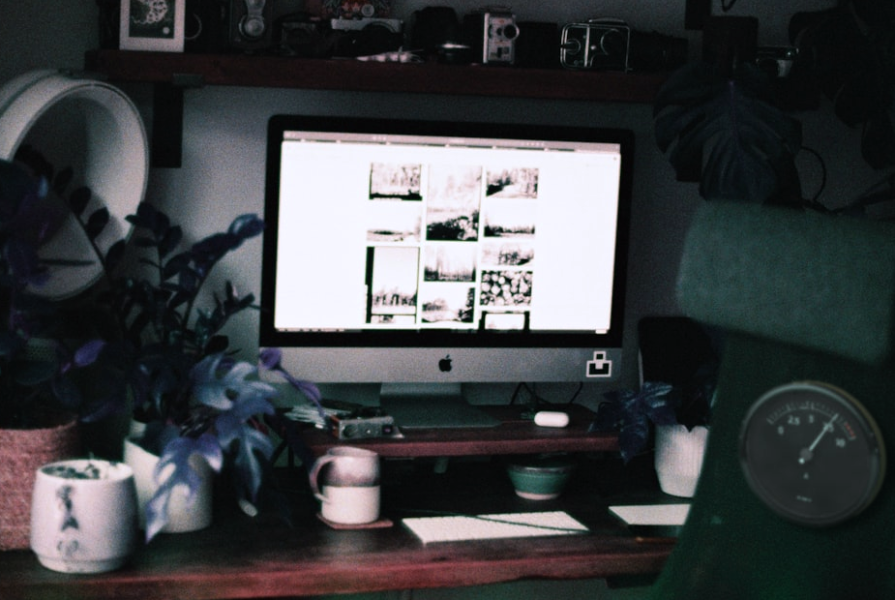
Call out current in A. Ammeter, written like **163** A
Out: **7.5** A
